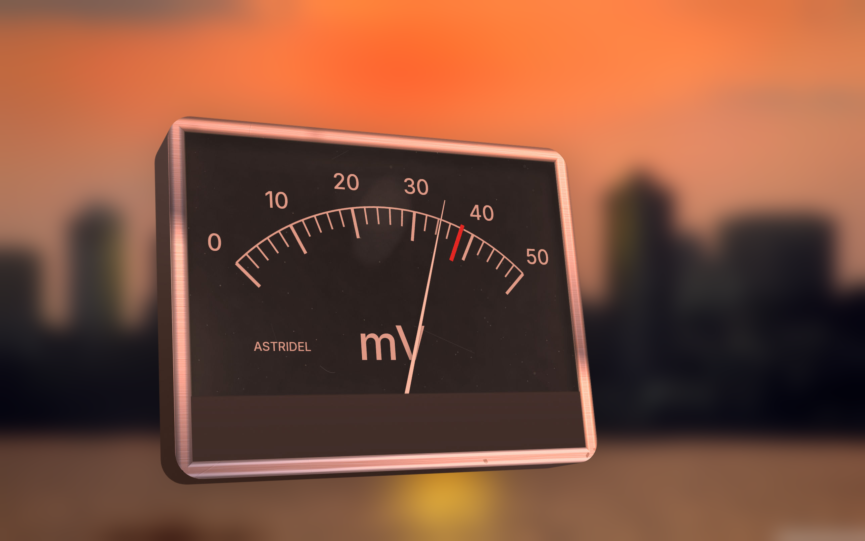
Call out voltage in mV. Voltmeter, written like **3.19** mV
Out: **34** mV
